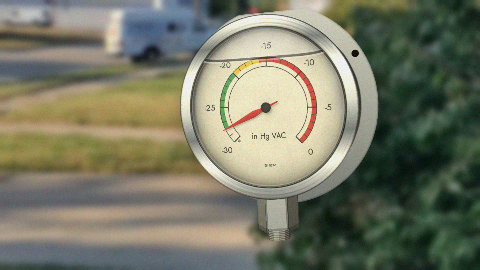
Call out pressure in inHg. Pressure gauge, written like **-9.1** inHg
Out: **-28** inHg
